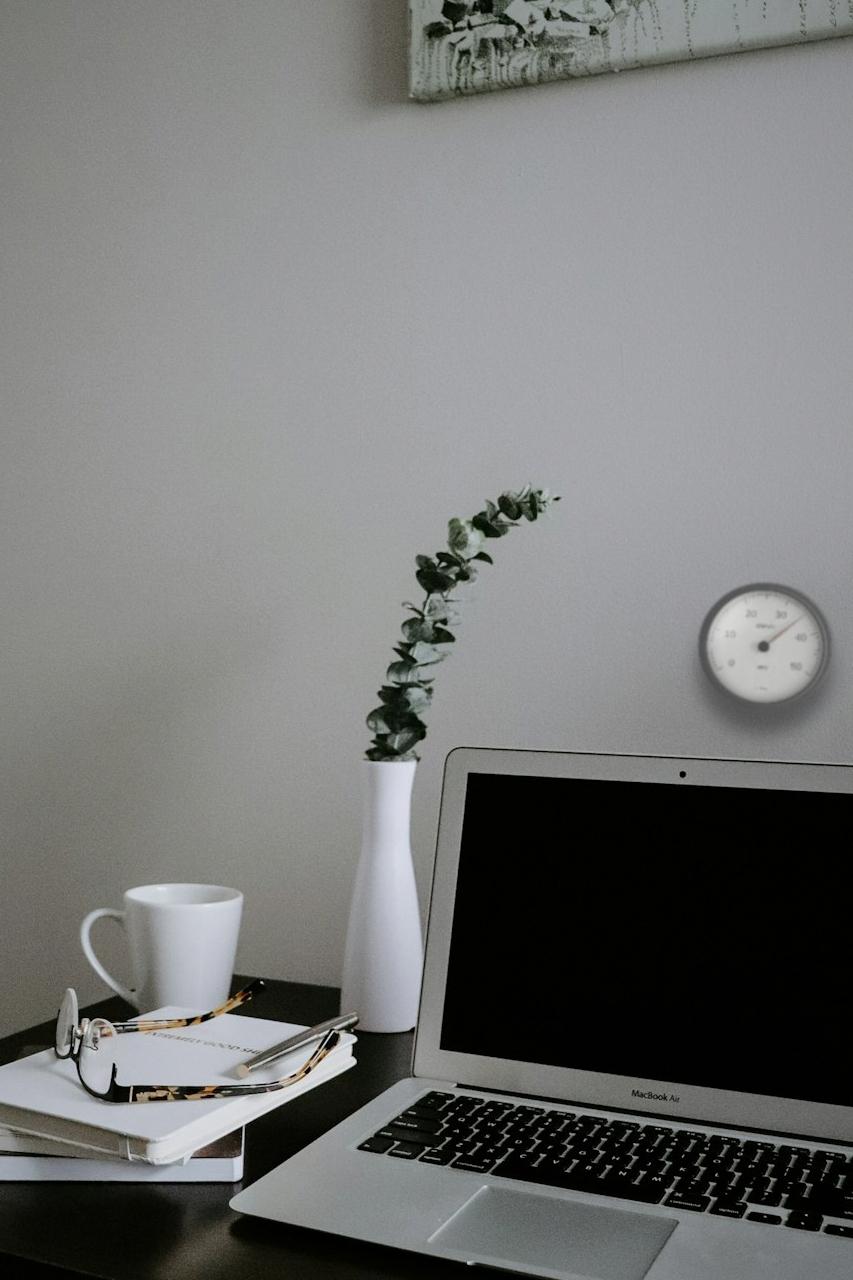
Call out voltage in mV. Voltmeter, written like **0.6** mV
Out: **35** mV
